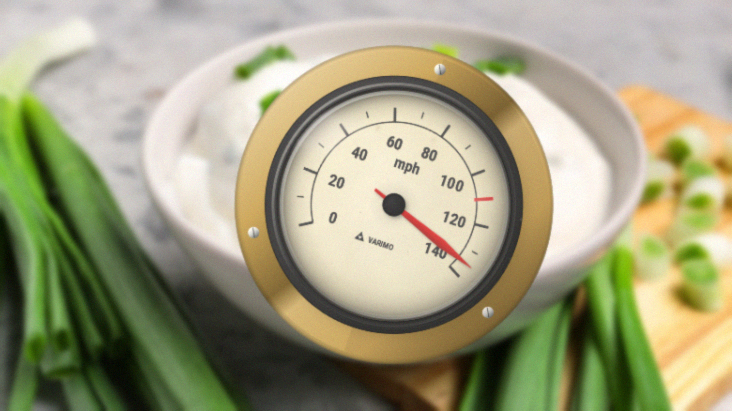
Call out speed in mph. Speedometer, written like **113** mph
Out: **135** mph
